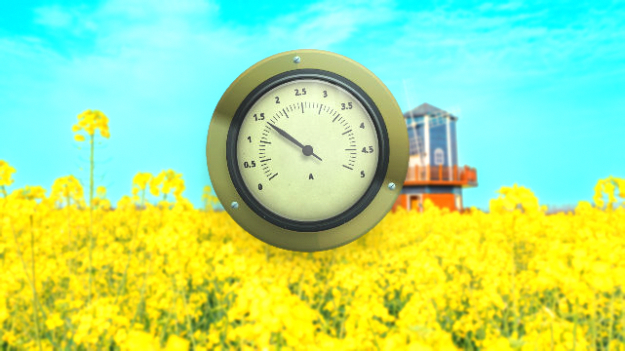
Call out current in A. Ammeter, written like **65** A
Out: **1.5** A
